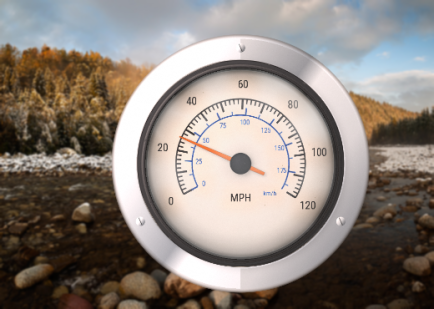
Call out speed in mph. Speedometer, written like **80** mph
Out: **26** mph
